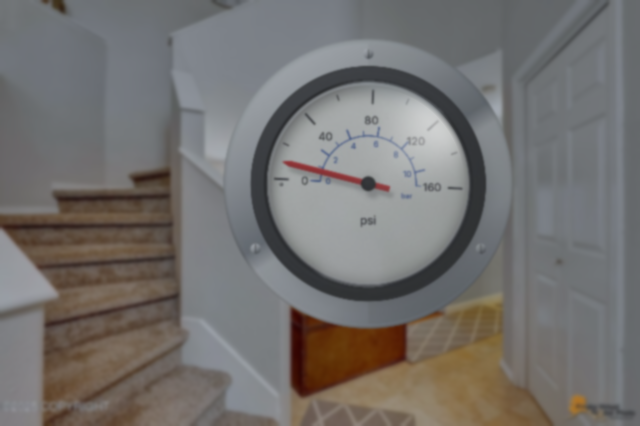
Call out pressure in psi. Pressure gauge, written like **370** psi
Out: **10** psi
